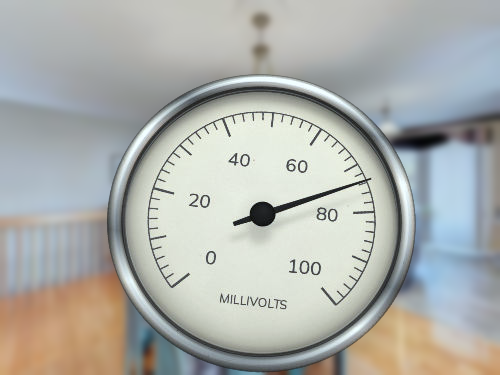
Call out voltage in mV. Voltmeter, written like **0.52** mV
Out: **74** mV
